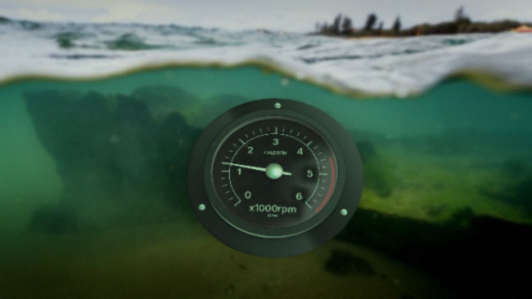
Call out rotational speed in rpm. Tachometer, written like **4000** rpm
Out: **1200** rpm
